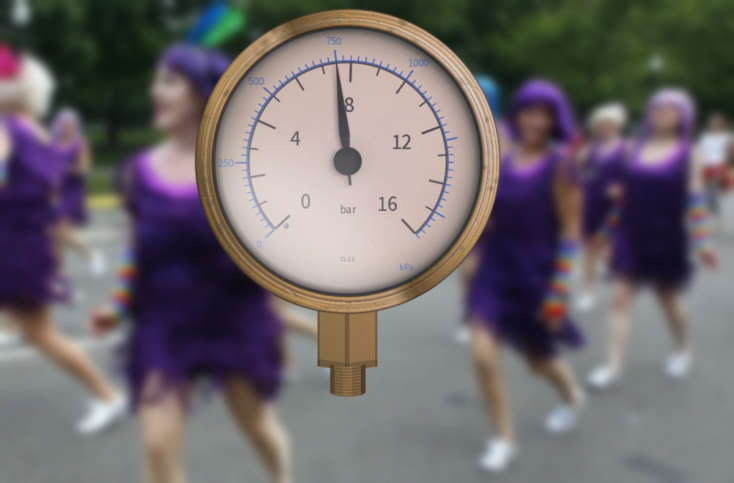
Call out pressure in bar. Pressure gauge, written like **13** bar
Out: **7.5** bar
